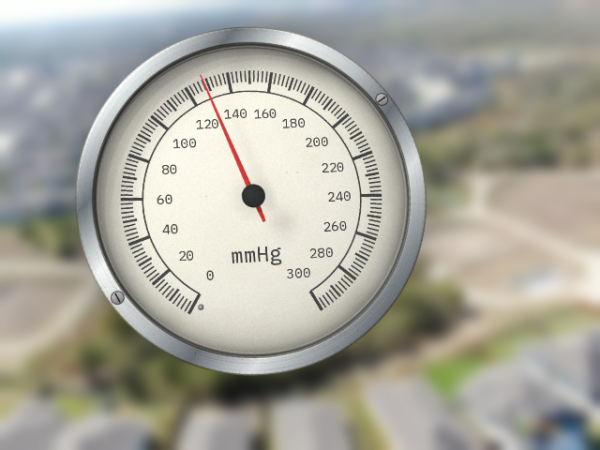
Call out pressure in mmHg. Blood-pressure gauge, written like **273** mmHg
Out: **128** mmHg
